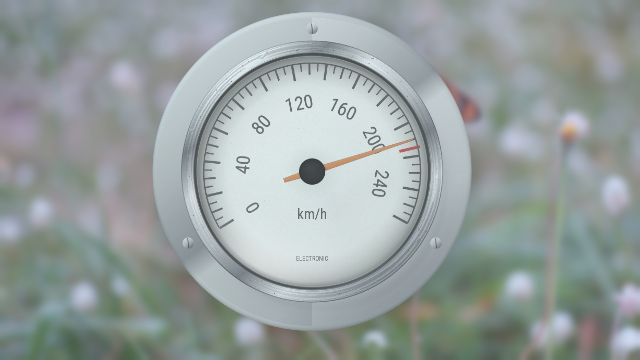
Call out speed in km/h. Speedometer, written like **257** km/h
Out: **210** km/h
